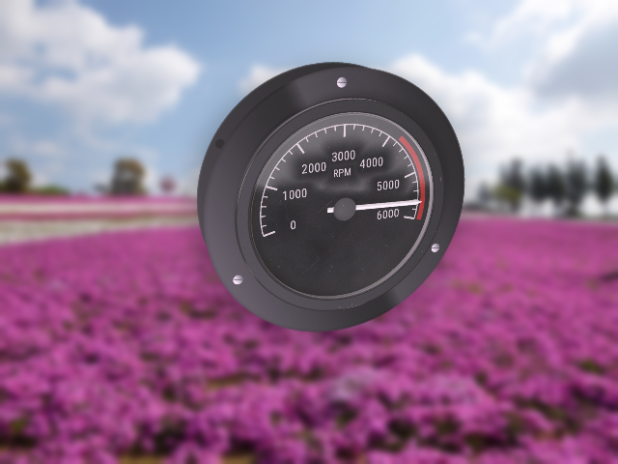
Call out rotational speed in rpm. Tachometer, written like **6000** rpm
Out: **5600** rpm
